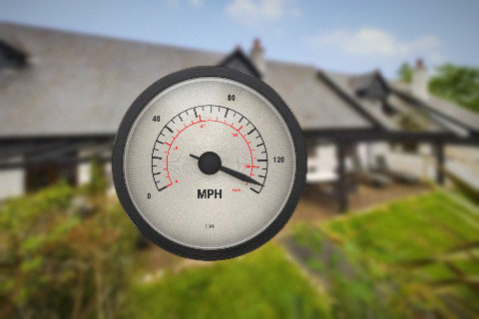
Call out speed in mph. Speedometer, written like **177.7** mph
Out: **135** mph
